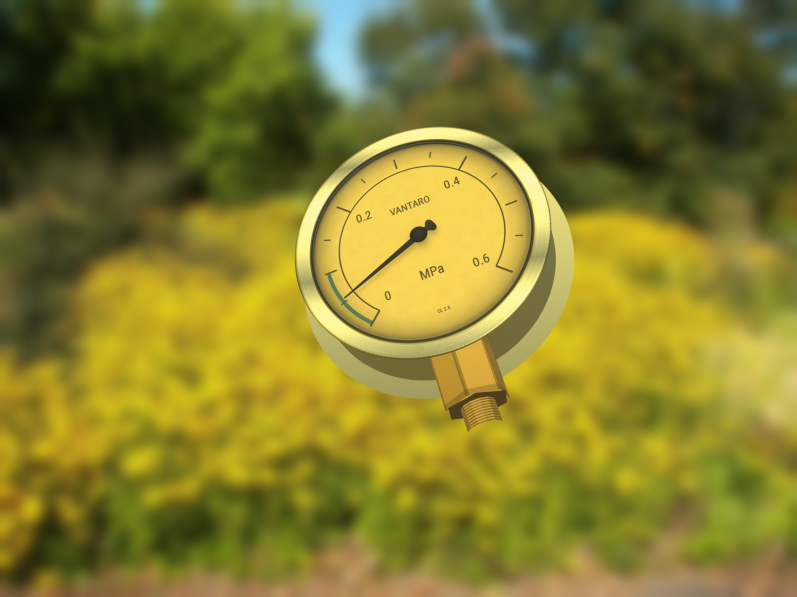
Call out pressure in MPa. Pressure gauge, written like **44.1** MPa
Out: **0.05** MPa
